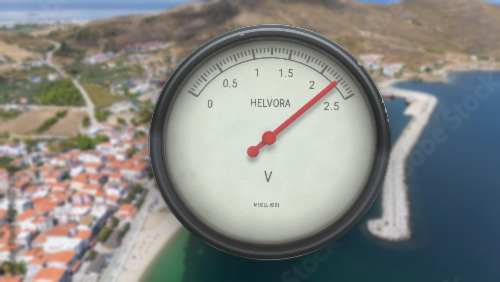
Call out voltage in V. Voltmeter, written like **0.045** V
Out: **2.25** V
